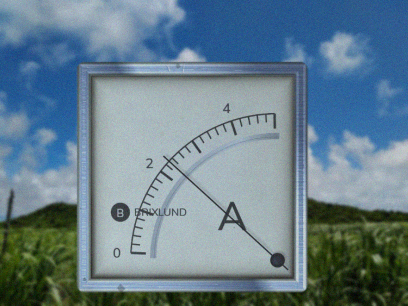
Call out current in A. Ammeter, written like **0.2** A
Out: **2.3** A
